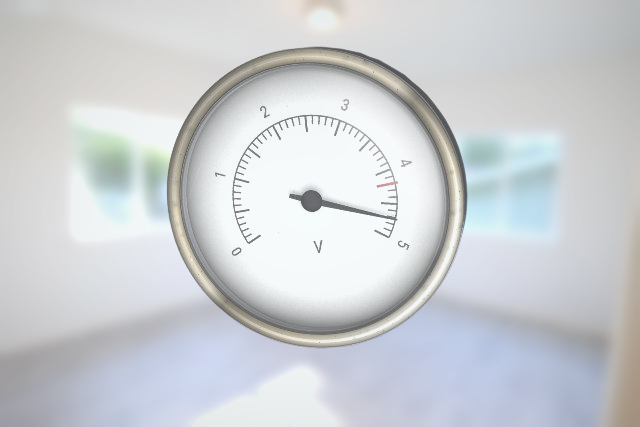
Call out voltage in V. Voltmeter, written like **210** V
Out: **4.7** V
